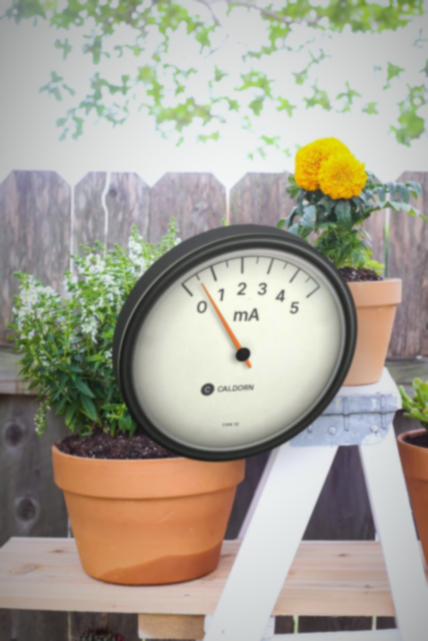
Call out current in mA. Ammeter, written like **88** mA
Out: **0.5** mA
